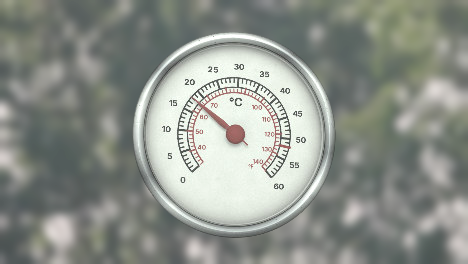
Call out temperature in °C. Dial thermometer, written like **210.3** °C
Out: **18** °C
